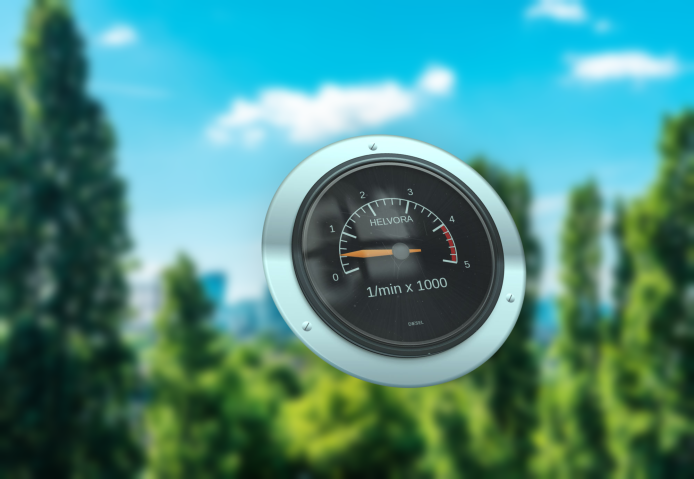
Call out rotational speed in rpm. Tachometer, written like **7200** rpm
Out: **400** rpm
